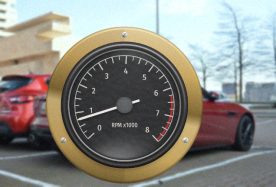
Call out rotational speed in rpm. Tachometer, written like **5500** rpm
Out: **750** rpm
